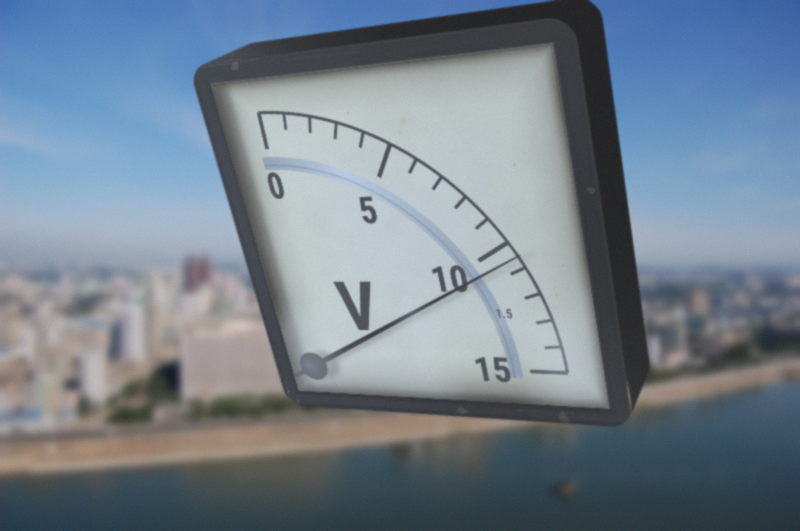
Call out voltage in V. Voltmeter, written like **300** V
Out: **10.5** V
